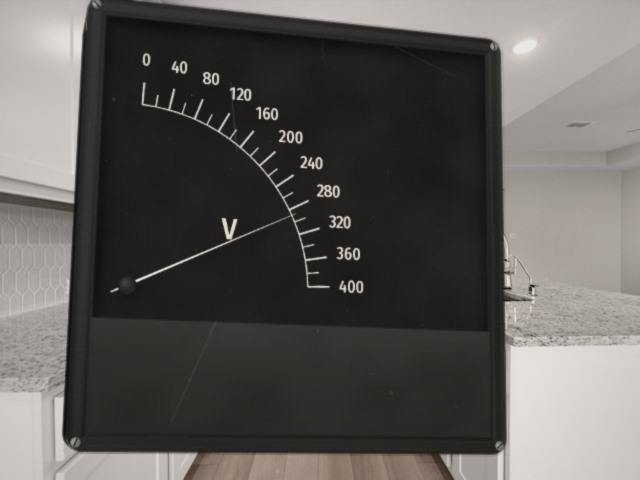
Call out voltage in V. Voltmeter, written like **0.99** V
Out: **290** V
